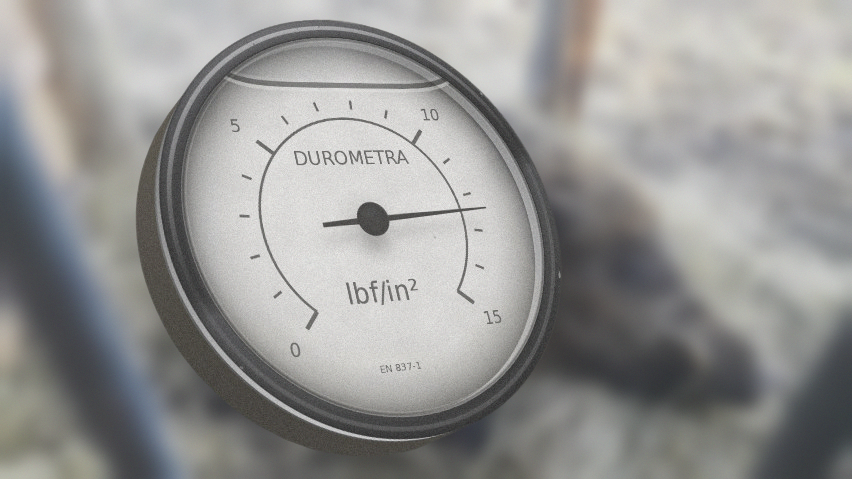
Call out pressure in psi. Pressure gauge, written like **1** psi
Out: **12.5** psi
